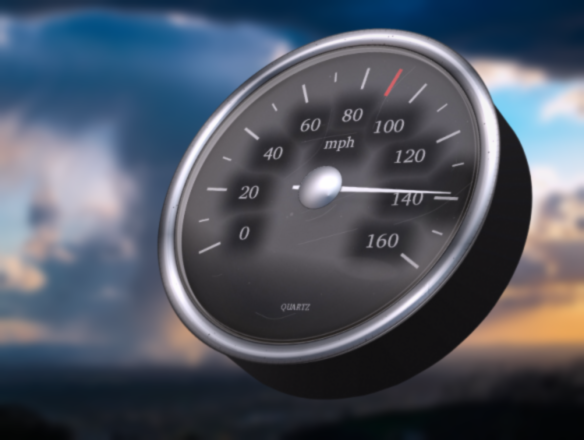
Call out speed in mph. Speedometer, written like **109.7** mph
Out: **140** mph
